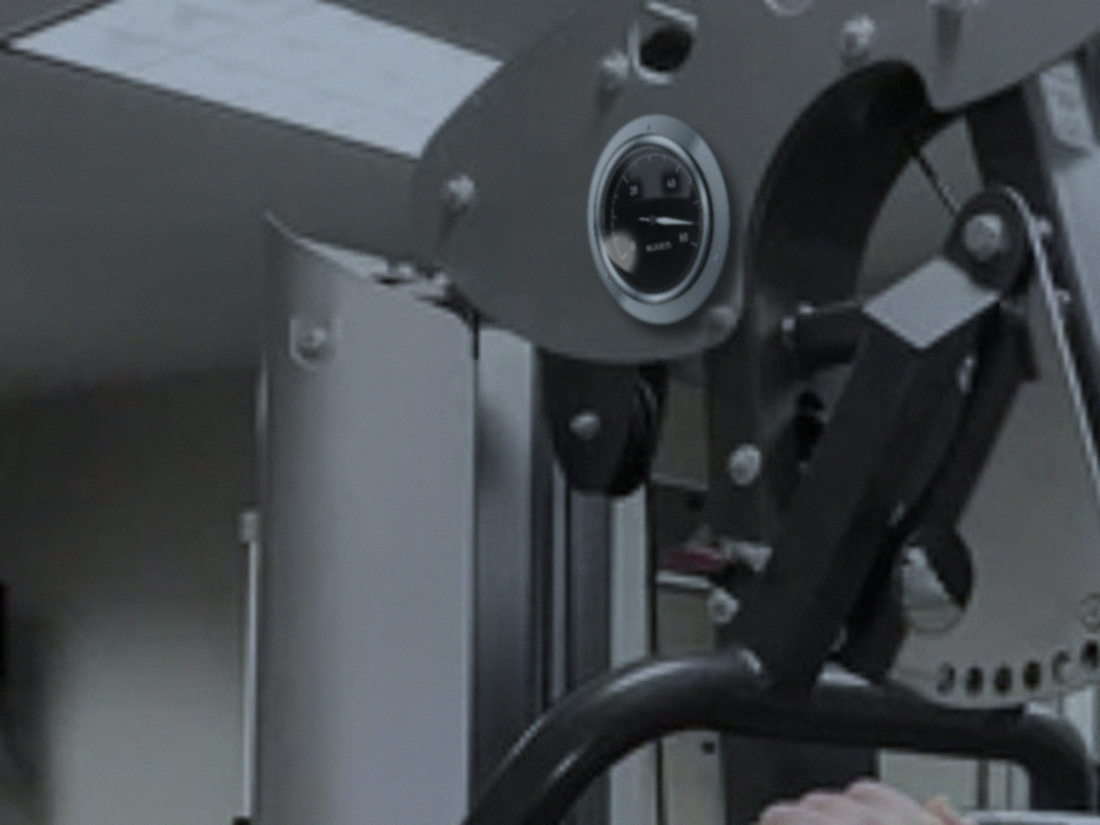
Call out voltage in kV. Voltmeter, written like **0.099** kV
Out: **55** kV
